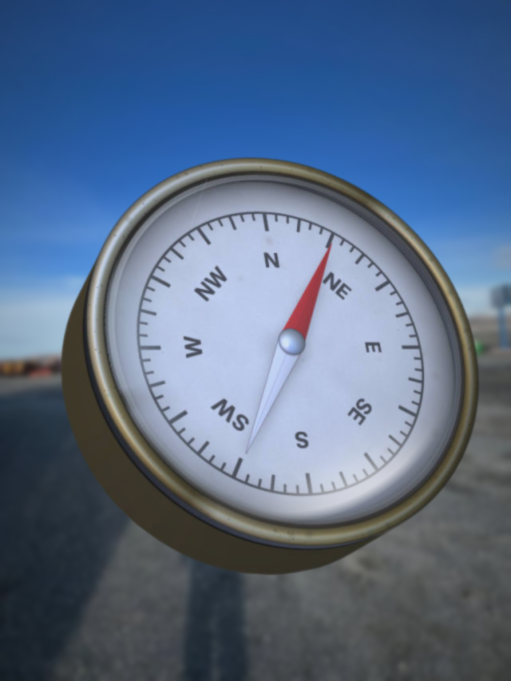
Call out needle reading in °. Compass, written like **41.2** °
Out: **30** °
